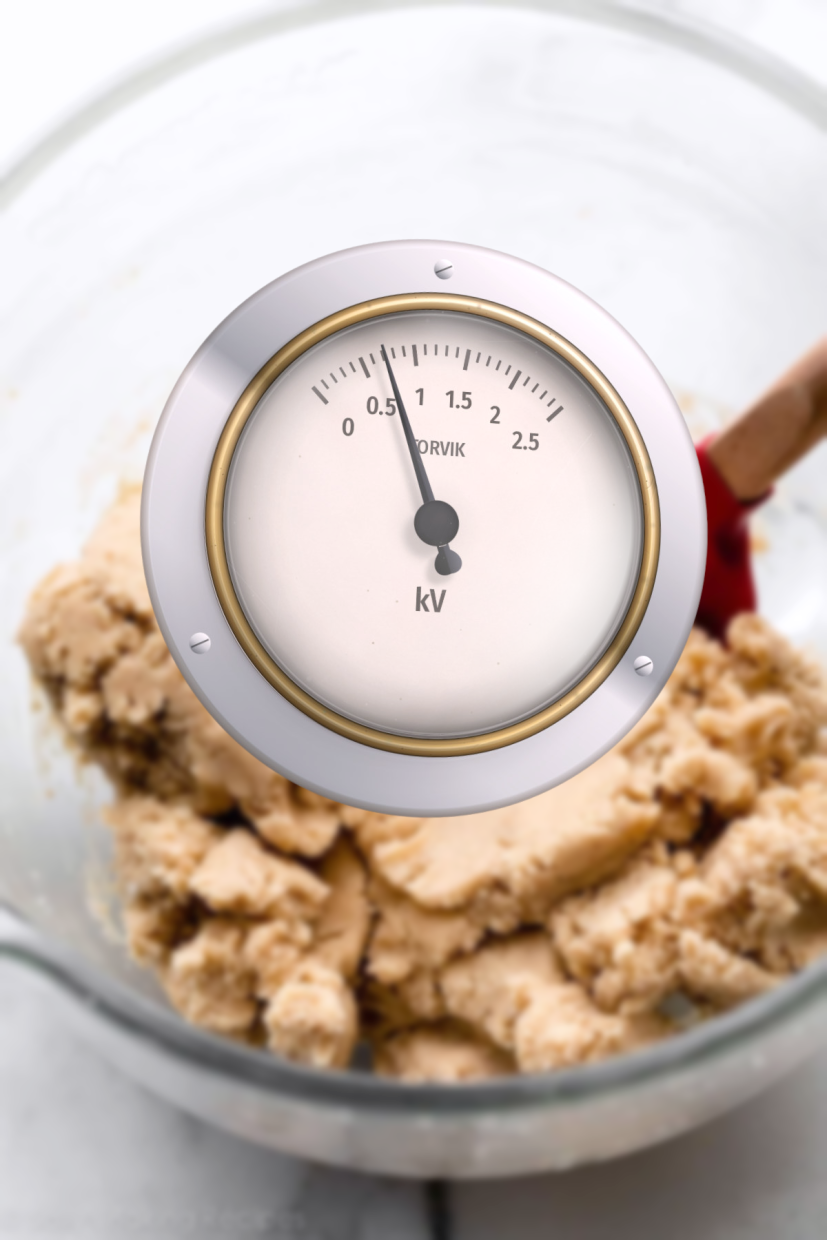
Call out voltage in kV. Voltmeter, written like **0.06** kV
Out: **0.7** kV
